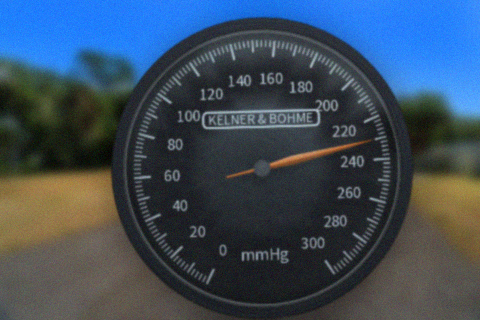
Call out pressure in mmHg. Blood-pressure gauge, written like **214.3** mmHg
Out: **230** mmHg
